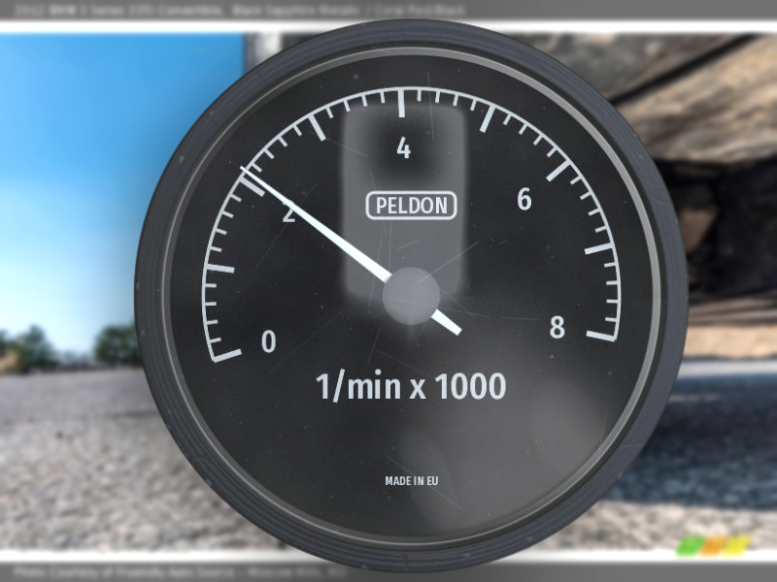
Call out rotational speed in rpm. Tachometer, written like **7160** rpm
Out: **2100** rpm
